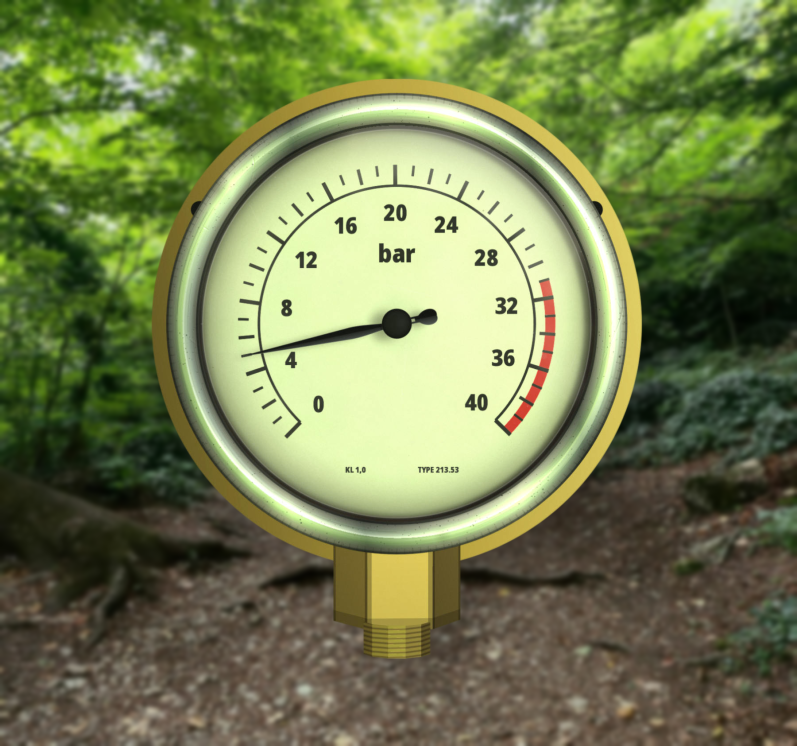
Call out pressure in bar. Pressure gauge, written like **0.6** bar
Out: **5** bar
